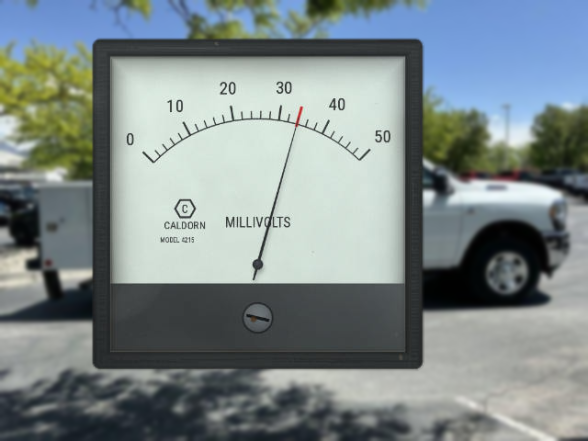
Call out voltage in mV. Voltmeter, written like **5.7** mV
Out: **34** mV
